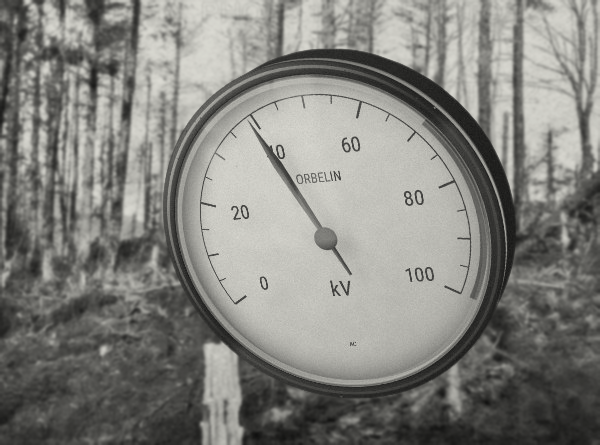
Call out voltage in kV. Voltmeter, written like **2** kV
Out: **40** kV
